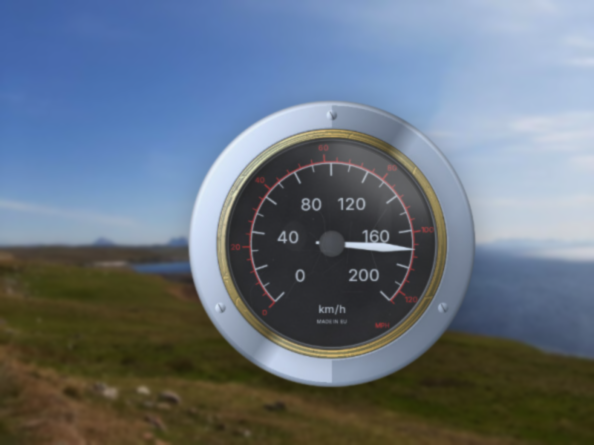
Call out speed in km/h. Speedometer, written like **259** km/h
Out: **170** km/h
